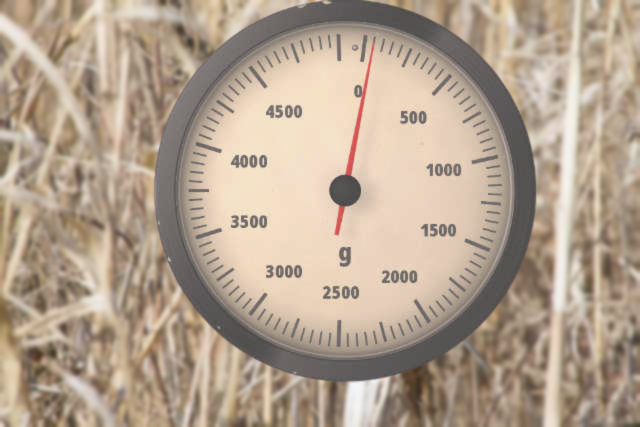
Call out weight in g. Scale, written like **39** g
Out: **50** g
